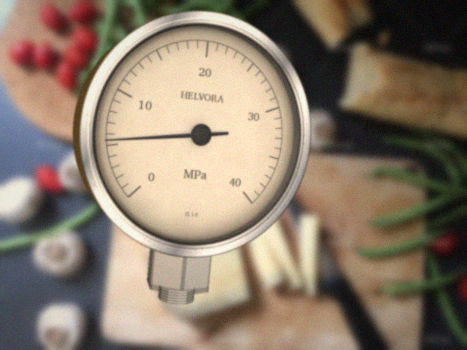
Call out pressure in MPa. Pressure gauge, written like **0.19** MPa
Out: **5.5** MPa
